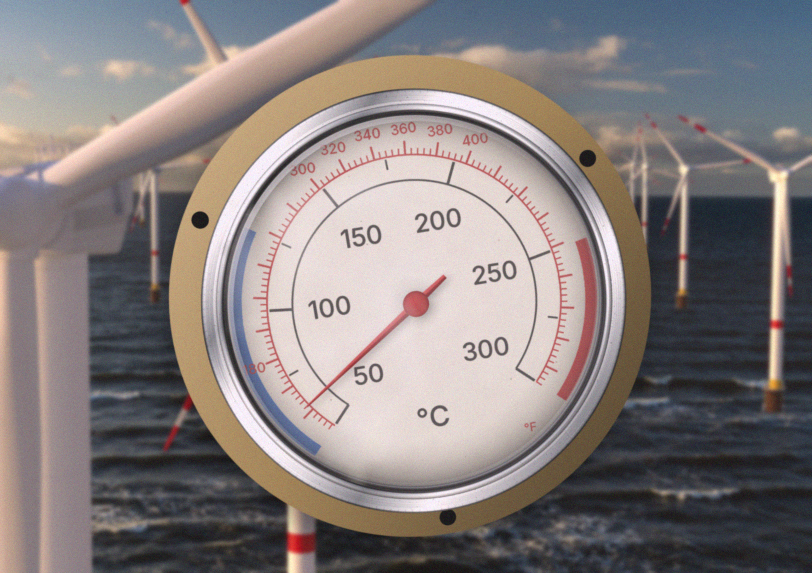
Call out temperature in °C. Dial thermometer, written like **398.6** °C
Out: **62.5** °C
